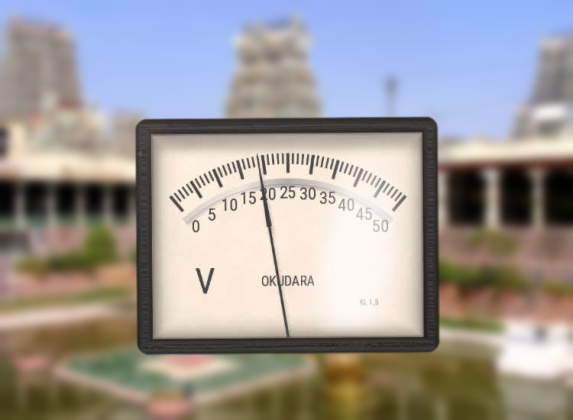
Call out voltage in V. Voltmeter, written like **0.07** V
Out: **19** V
